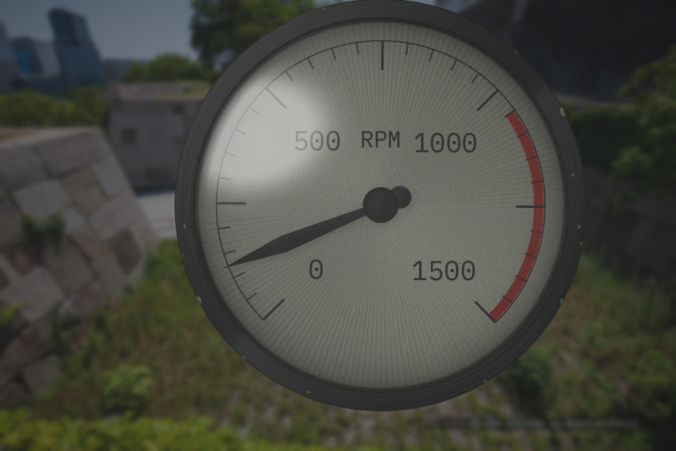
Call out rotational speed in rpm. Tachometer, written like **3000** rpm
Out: **125** rpm
